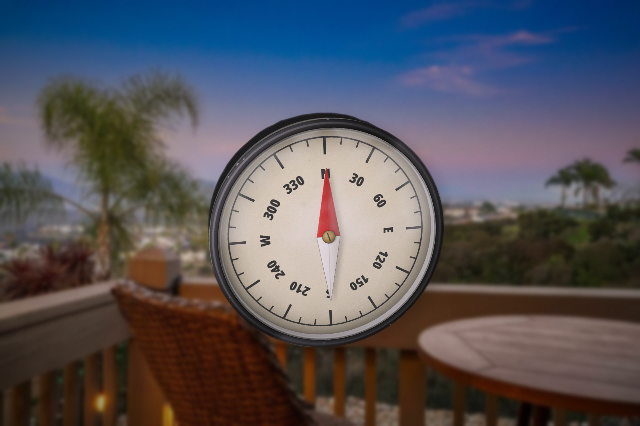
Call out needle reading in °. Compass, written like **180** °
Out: **0** °
